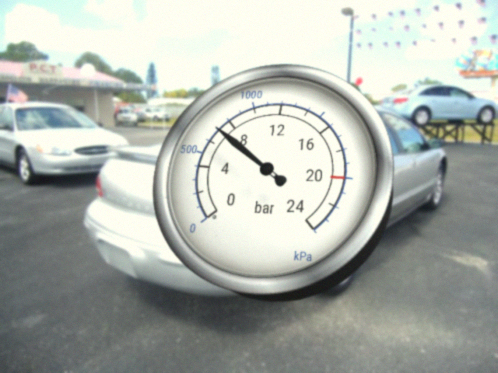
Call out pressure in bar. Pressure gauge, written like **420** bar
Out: **7** bar
